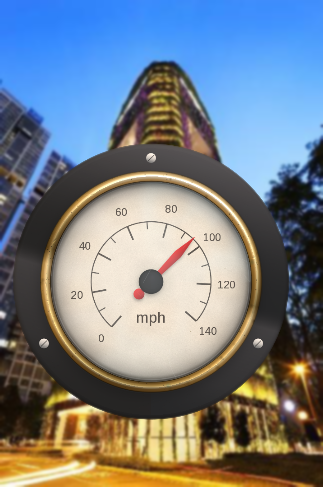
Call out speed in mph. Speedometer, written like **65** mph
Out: **95** mph
